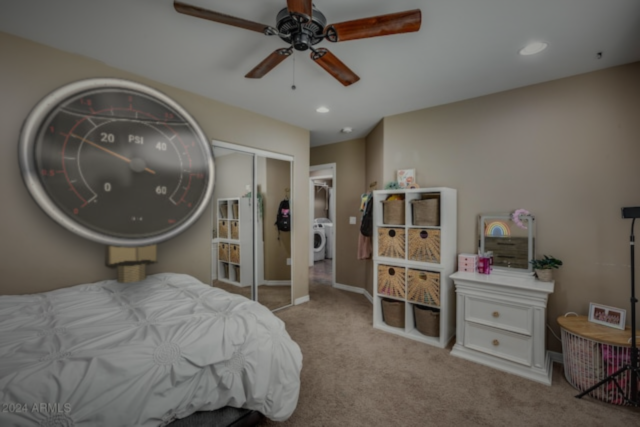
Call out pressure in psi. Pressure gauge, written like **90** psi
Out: **15** psi
